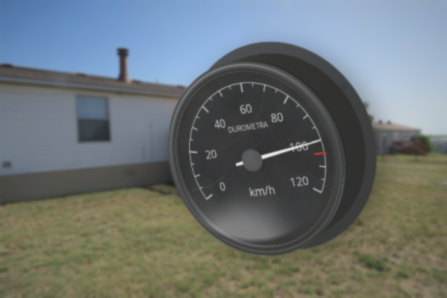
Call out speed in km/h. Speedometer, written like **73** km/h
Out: **100** km/h
